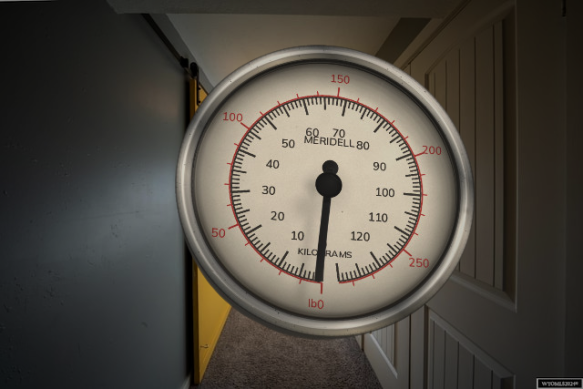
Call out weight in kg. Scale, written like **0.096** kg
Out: **1** kg
